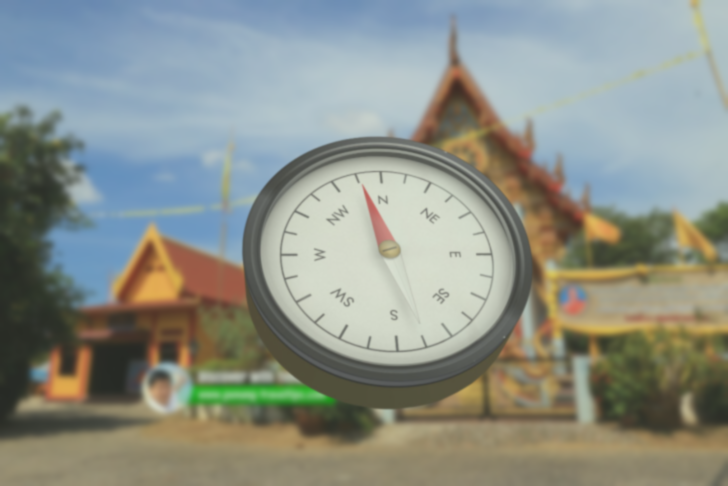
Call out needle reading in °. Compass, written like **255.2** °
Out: **345** °
